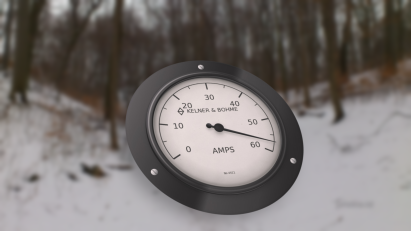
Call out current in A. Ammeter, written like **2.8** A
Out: **57.5** A
